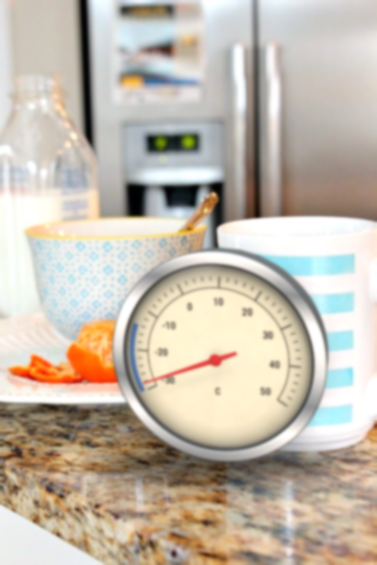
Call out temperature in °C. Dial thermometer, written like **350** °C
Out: **-28** °C
